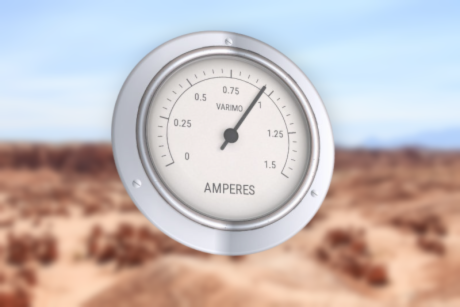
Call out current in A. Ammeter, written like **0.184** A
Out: **0.95** A
